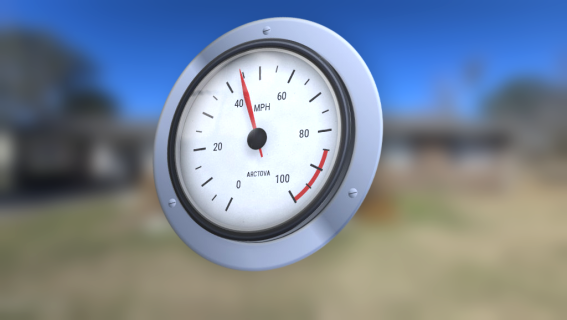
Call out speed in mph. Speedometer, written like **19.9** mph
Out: **45** mph
